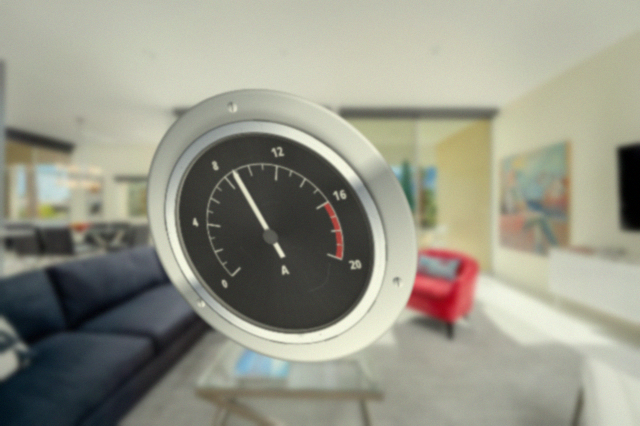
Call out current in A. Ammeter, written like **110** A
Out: **9** A
